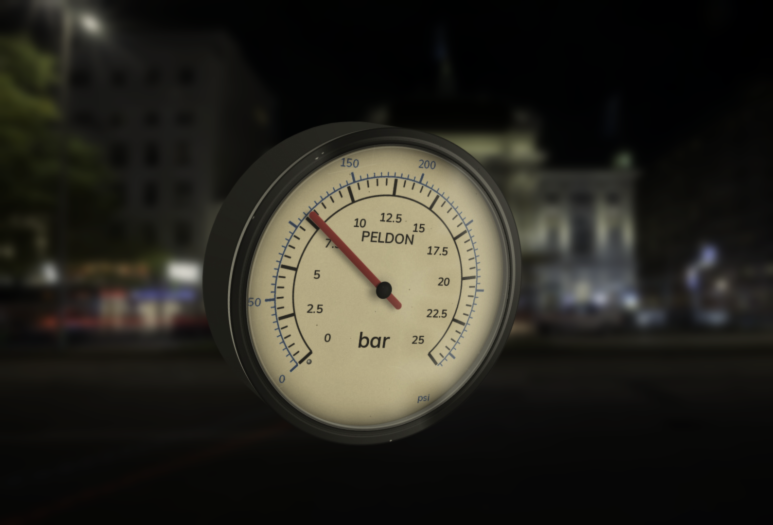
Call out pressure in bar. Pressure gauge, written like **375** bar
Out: **7.75** bar
